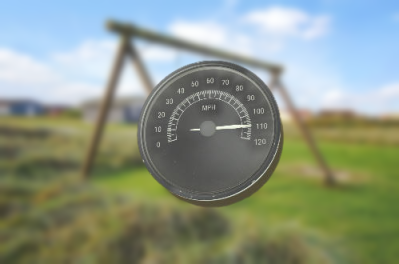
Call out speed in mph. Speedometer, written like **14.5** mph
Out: **110** mph
